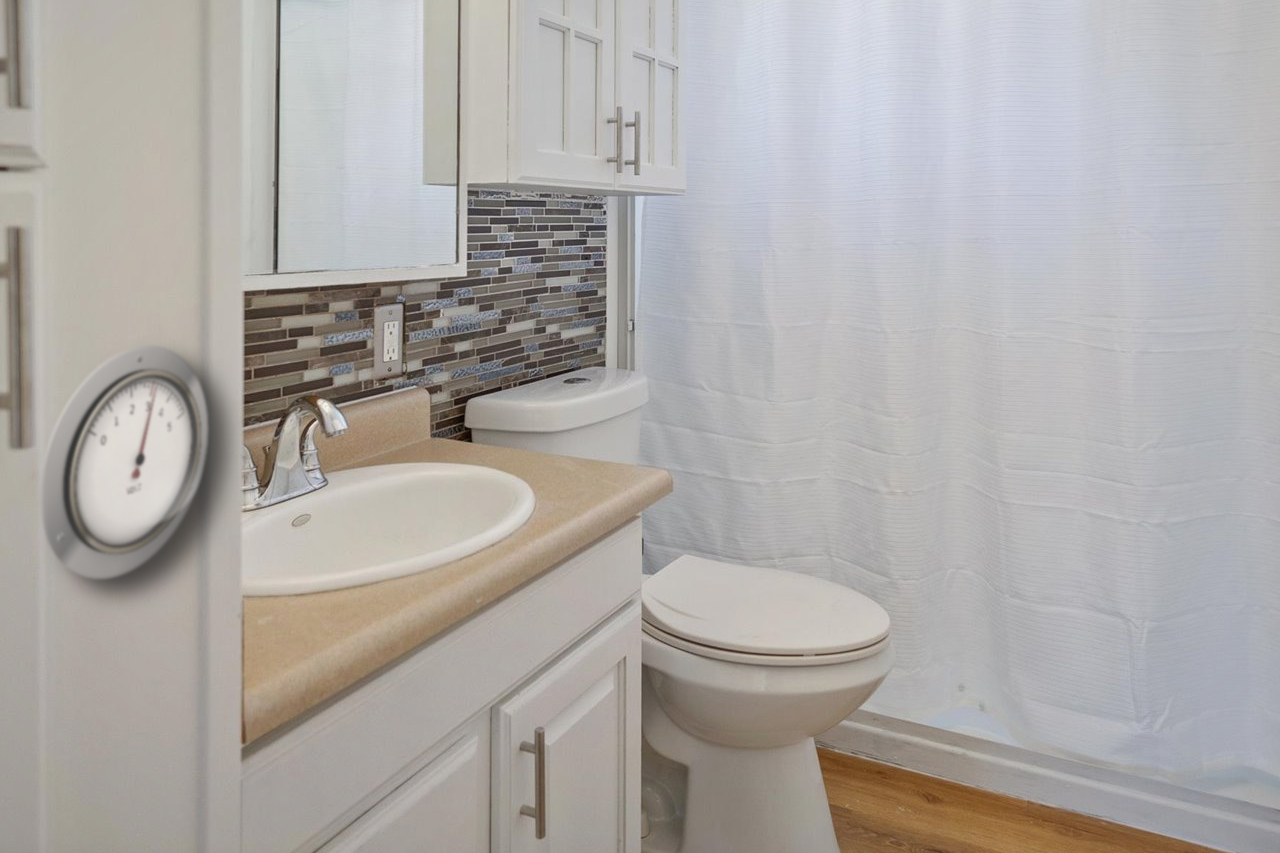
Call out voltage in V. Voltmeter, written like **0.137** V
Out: **3** V
